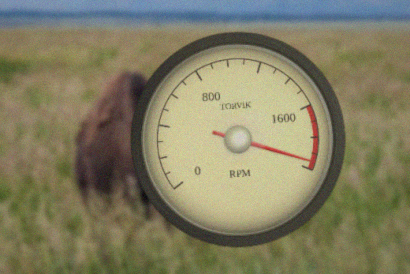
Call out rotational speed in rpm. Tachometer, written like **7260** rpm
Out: **1950** rpm
